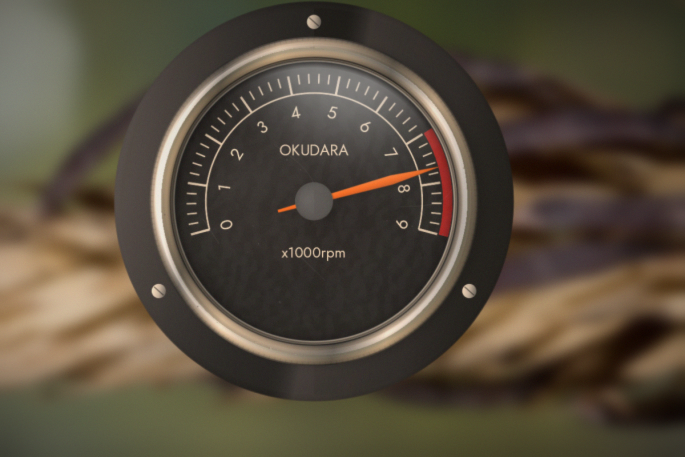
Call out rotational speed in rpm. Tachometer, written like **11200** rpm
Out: **7700** rpm
